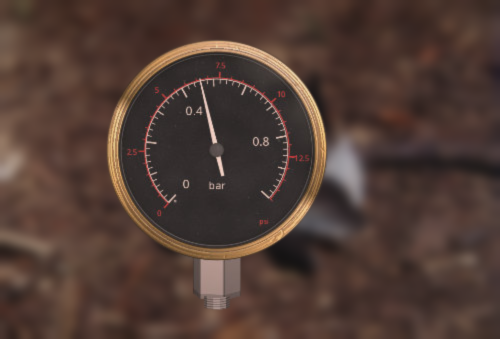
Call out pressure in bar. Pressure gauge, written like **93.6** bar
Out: **0.46** bar
